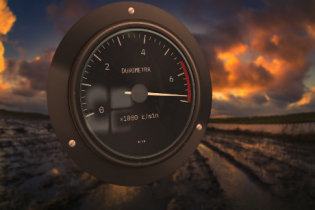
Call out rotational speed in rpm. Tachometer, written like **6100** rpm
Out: **6800** rpm
